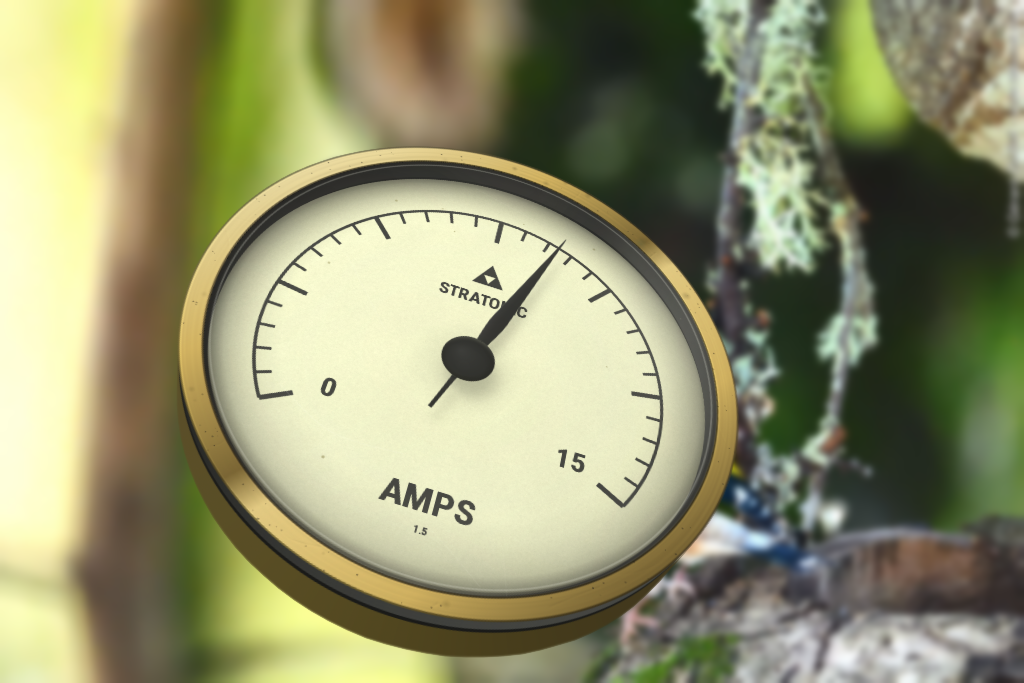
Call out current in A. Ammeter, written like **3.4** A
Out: **8.75** A
